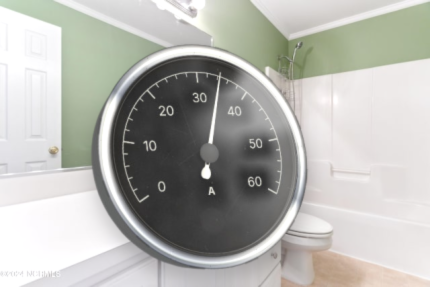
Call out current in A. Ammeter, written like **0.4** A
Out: **34** A
